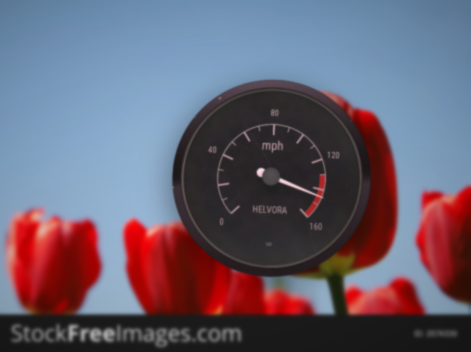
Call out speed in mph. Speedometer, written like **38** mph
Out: **145** mph
